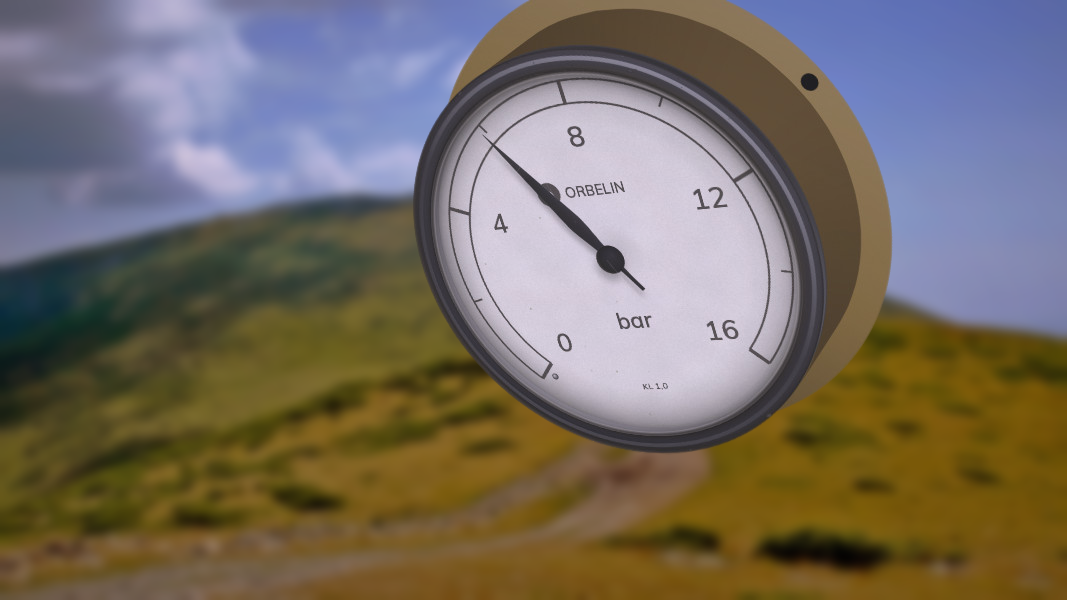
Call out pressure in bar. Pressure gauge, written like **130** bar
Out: **6** bar
